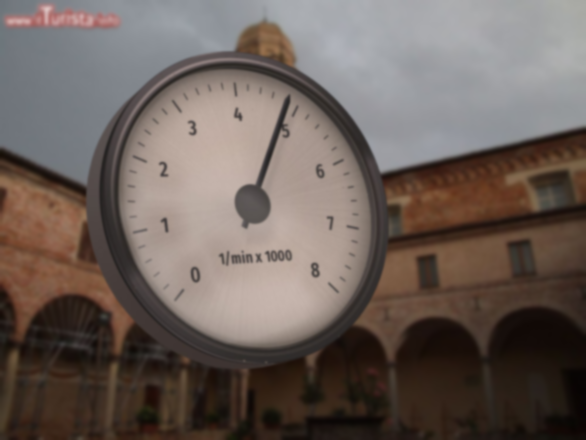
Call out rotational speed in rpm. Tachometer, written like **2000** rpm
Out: **4800** rpm
